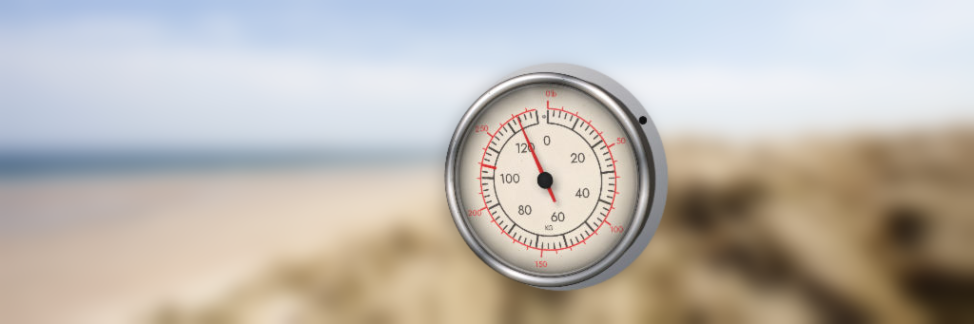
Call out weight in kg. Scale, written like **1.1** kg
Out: **124** kg
